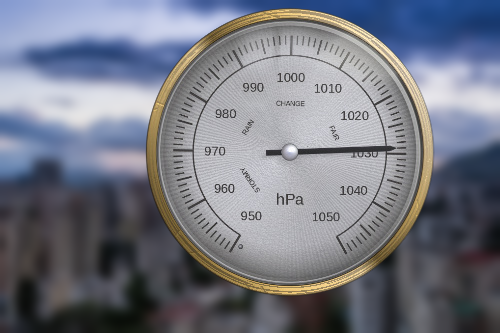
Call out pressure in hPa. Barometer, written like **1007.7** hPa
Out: **1029** hPa
